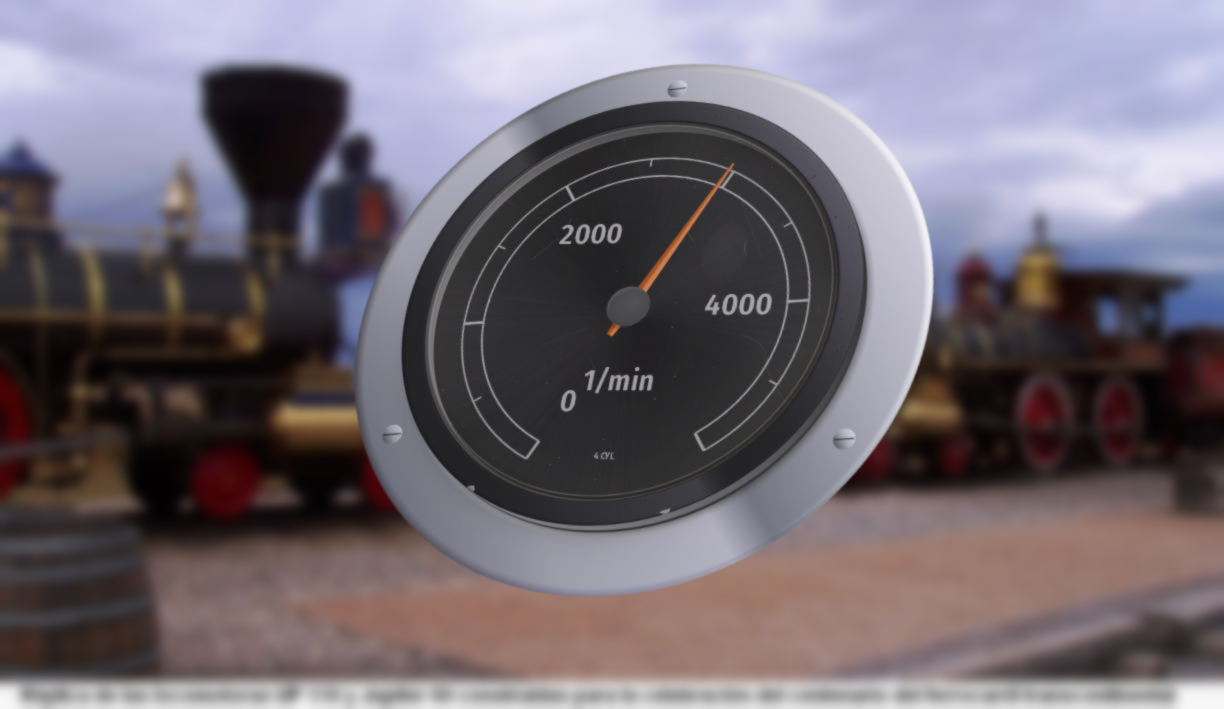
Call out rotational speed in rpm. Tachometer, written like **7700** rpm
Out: **3000** rpm
